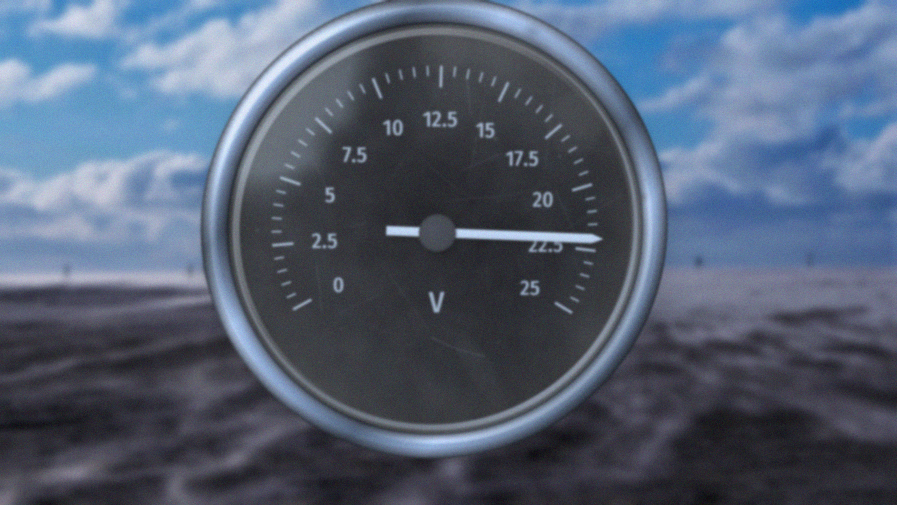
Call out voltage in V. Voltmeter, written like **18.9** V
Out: **22** V
